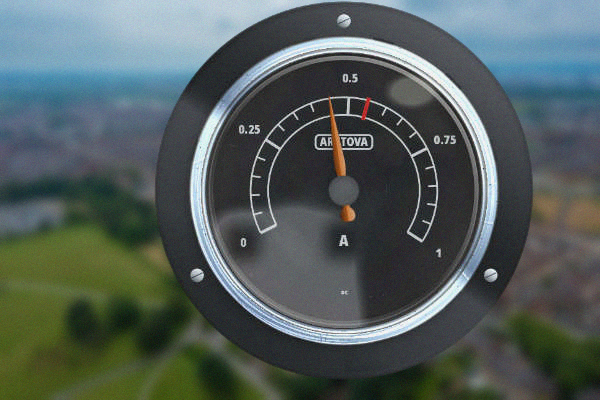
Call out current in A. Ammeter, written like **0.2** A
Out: **0.45** A
